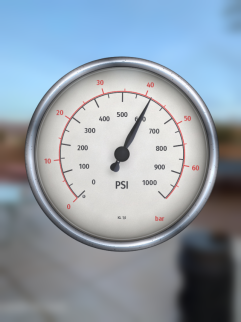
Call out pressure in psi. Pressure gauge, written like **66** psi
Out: **600** psi
